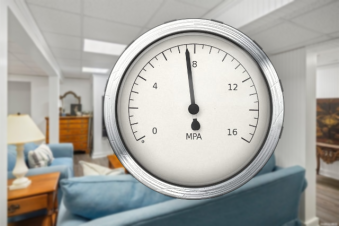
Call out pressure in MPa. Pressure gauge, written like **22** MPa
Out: **7.5** MPa
